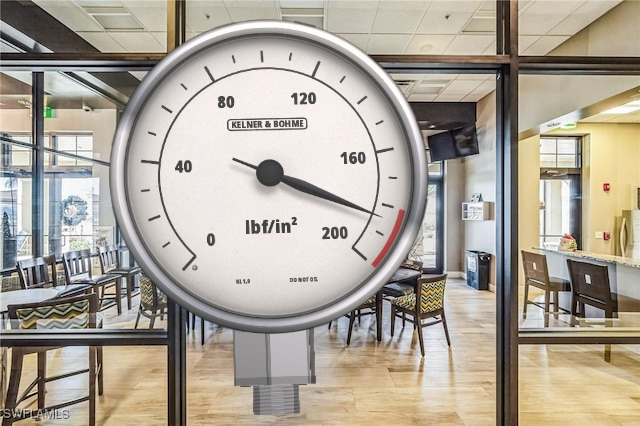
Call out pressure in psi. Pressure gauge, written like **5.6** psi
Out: **185** psi
